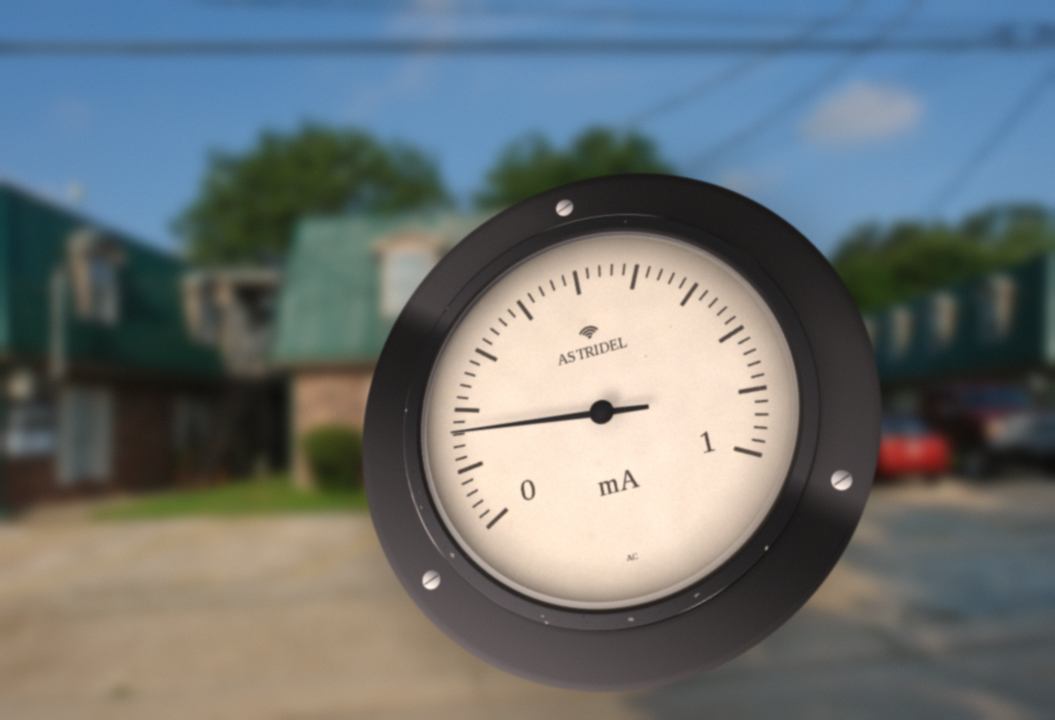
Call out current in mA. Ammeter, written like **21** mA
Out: **0.16** mA
